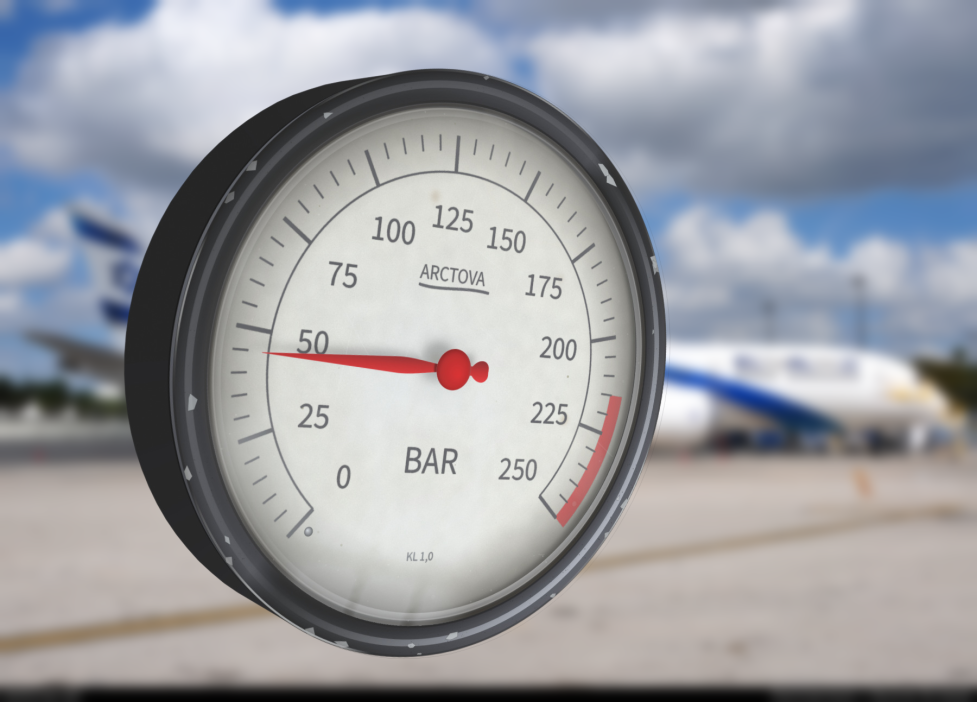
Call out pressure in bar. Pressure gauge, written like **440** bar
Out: **45** bar
